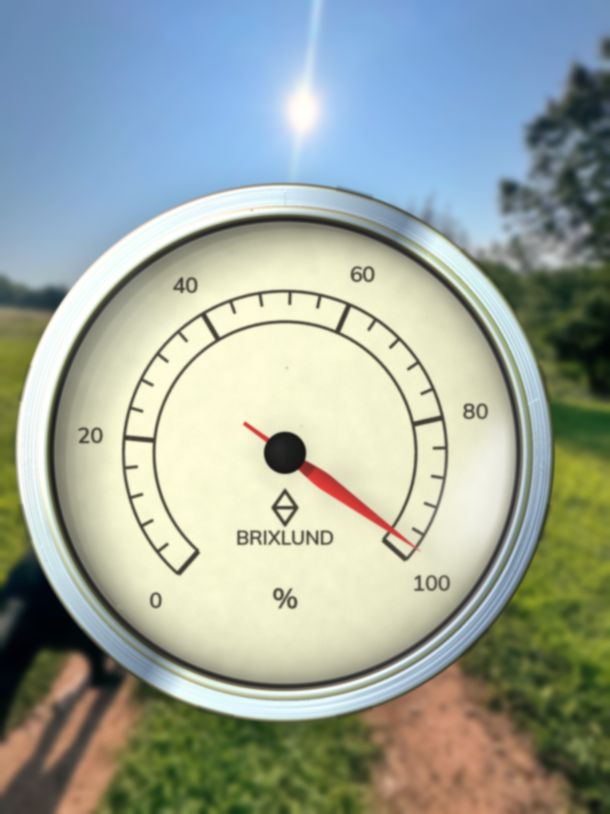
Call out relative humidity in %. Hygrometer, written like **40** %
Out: **98** %
